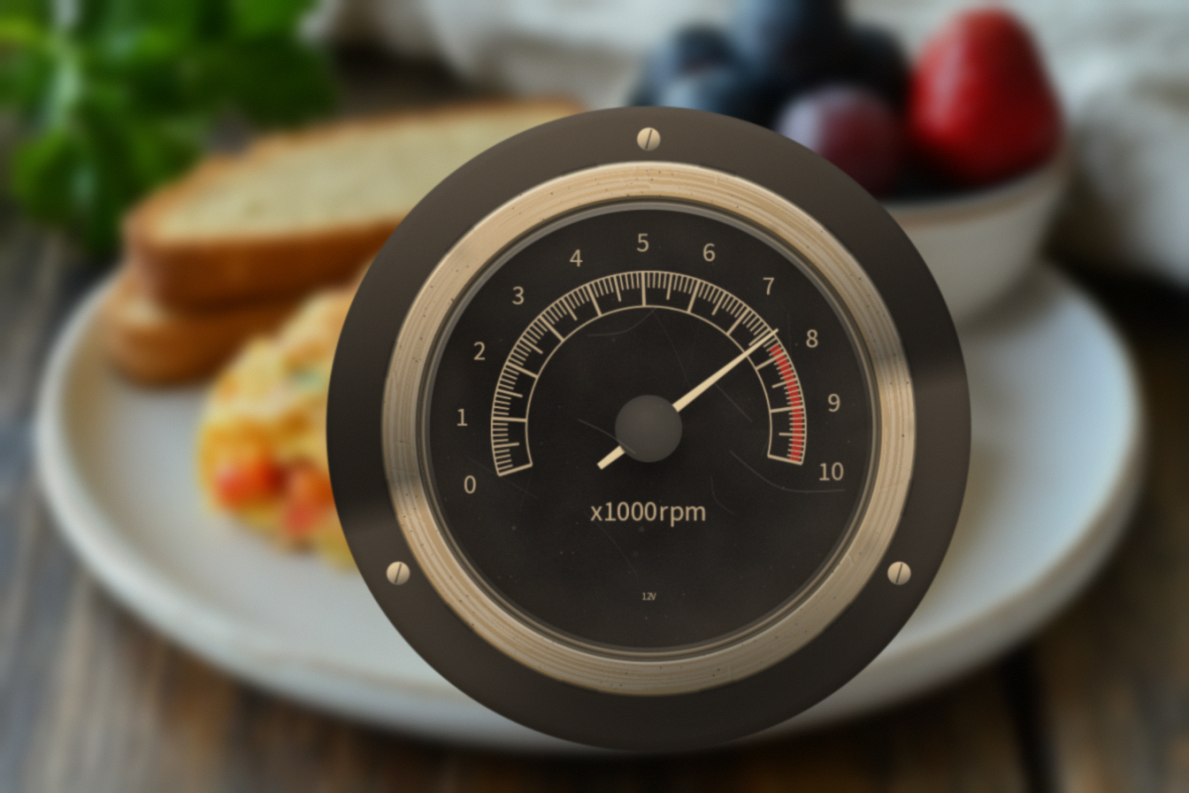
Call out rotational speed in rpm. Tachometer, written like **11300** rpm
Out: **7600** rpm
